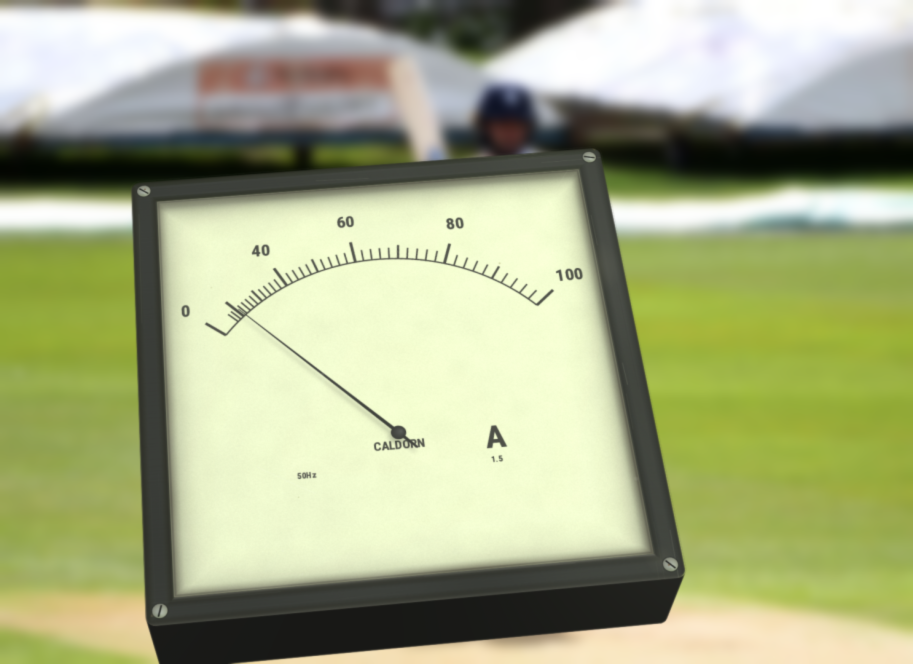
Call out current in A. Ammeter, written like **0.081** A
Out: **20** A
